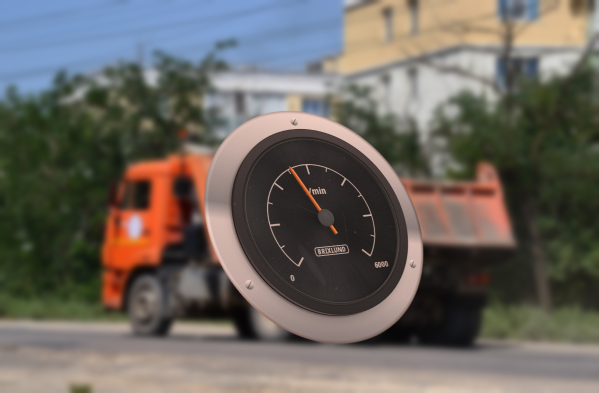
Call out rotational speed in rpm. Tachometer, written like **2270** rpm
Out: **2500** rpm
